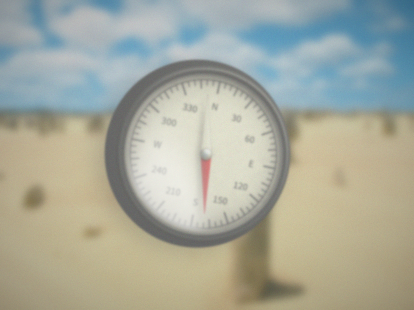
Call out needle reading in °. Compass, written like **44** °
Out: **170** °
